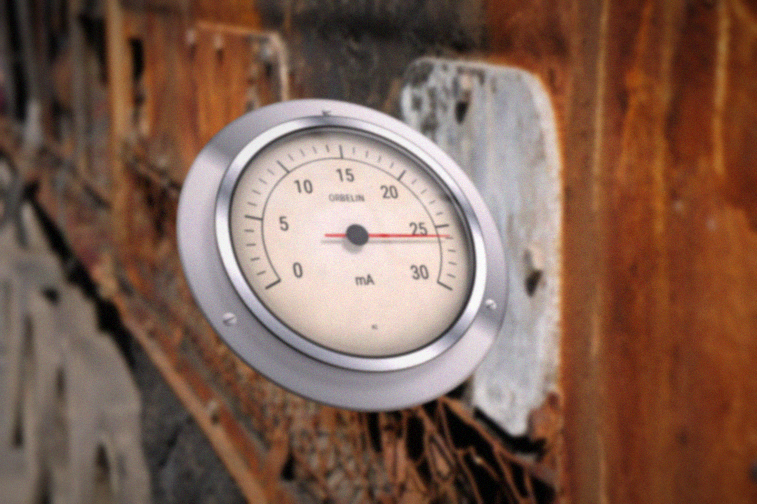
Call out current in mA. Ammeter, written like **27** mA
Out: **26** mA
